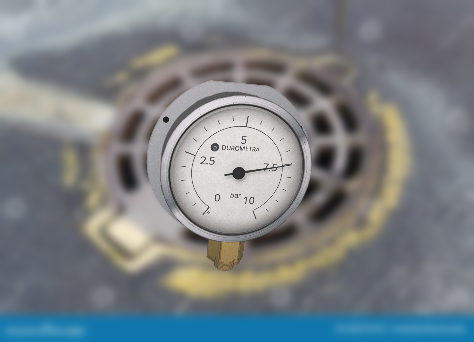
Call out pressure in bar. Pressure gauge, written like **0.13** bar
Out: **7.5** bar
